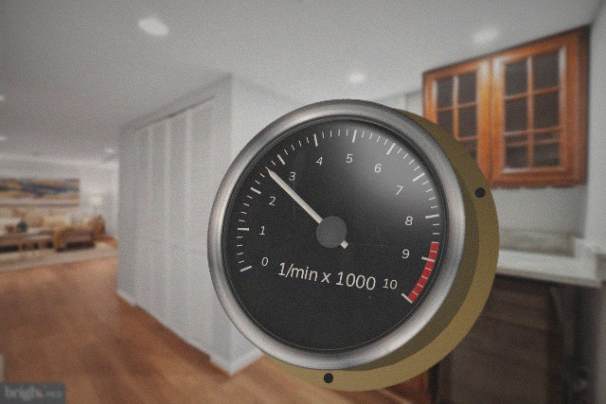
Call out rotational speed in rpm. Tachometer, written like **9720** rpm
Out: **2600** rpm
